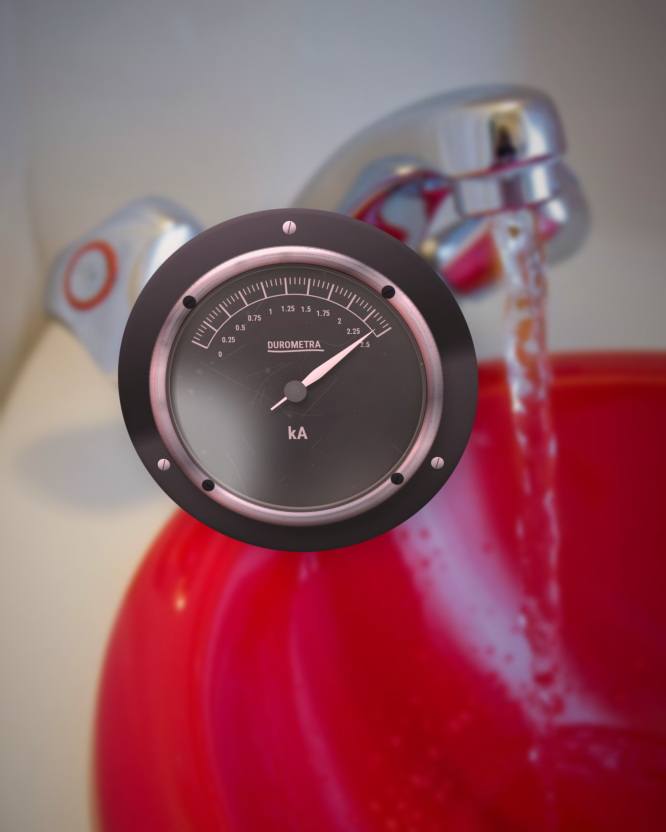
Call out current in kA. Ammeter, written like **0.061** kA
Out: **2.4** kA
